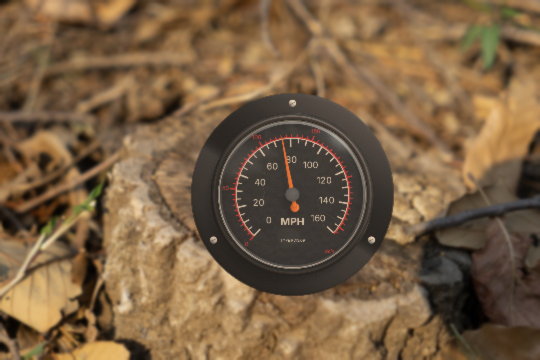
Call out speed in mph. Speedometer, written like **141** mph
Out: **75** mph
